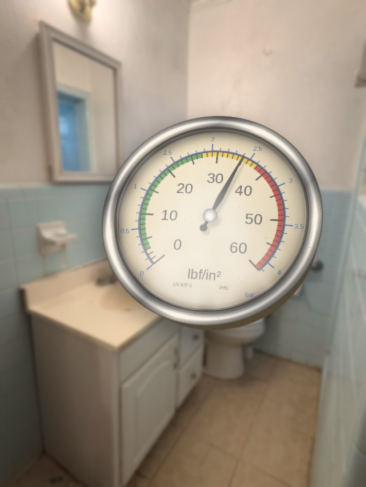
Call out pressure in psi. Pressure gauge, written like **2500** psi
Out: **35** psi
